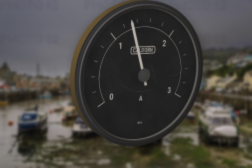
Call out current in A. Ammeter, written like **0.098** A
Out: **1.3** A
